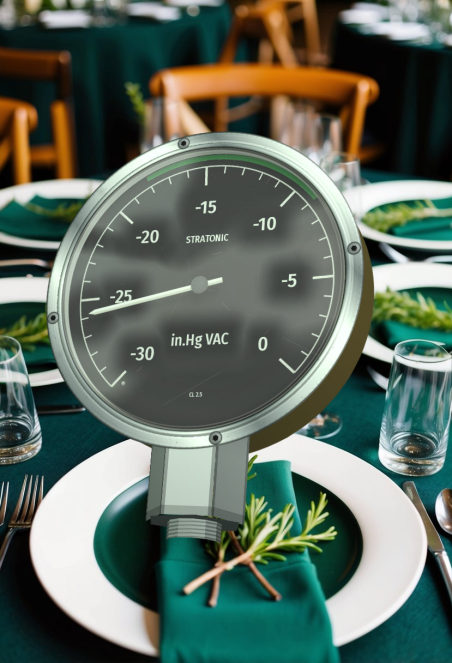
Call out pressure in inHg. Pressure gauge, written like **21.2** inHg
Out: **-26** inHg
